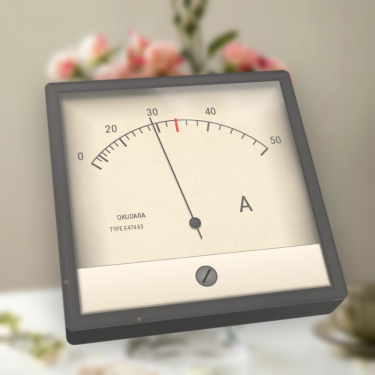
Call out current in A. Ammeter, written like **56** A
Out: **29** A
